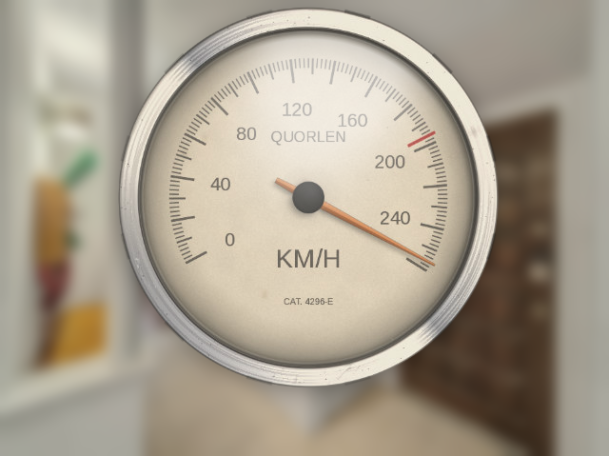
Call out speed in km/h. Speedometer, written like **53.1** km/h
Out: **256** km/h
